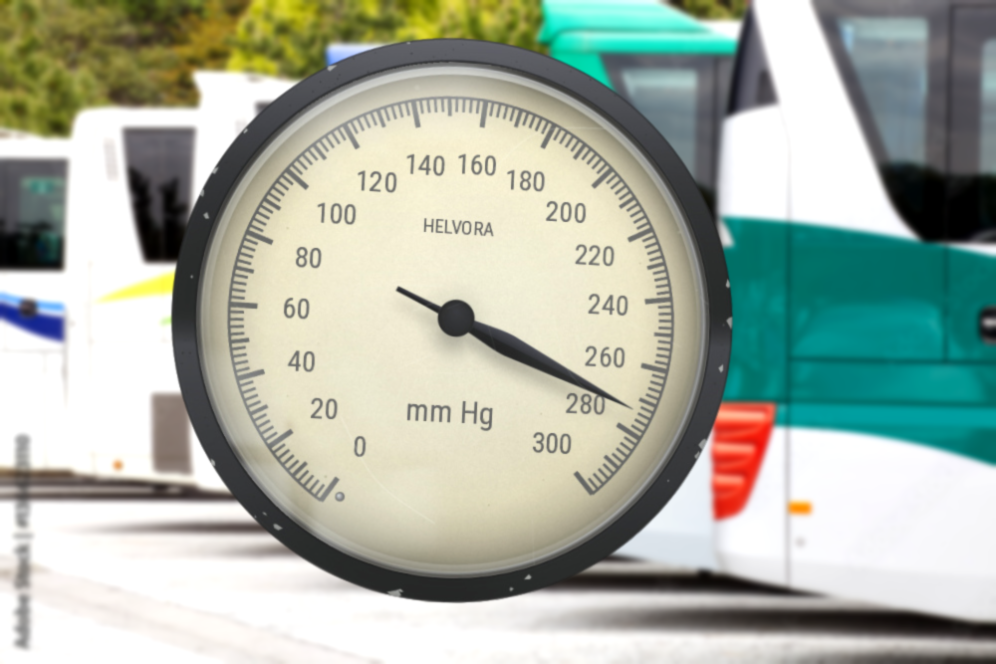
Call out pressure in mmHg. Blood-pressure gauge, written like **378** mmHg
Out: **274** mmHg
